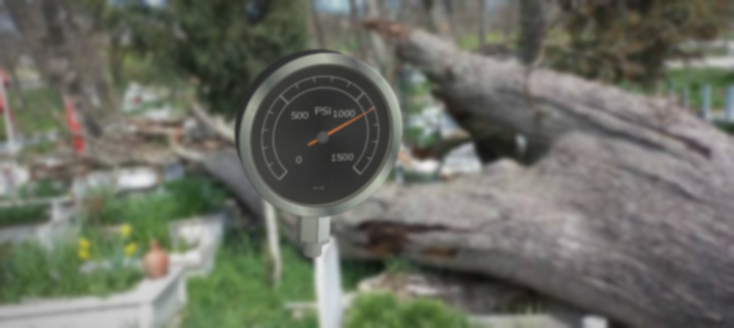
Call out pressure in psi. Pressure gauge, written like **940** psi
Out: **1100** psi
